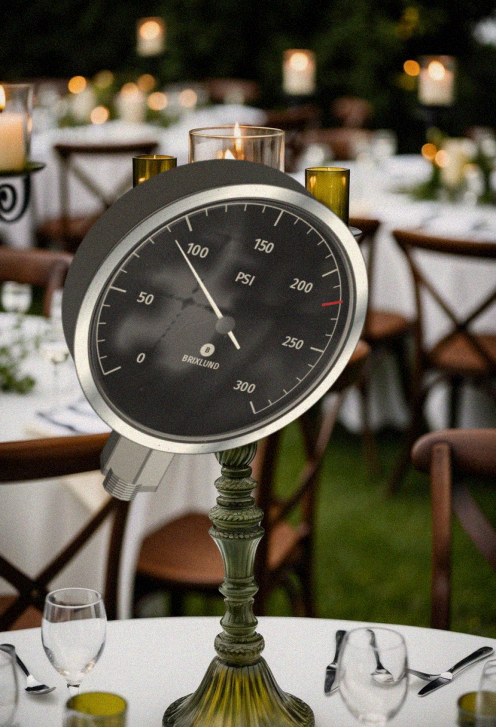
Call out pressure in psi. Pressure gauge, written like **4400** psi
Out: **90** psi
